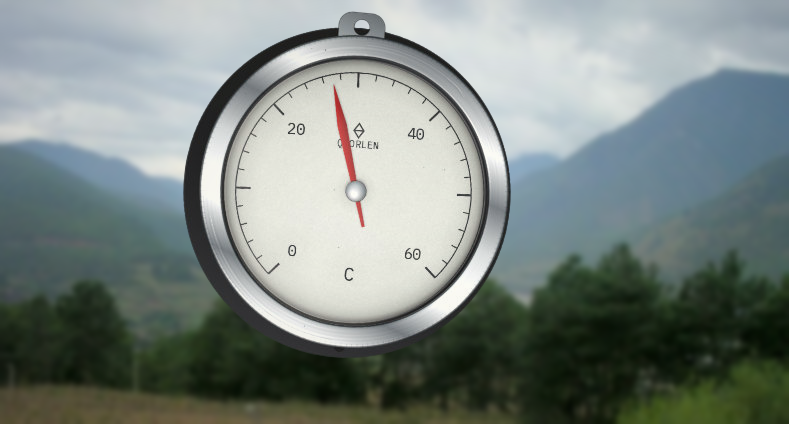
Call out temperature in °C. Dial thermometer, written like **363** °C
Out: **27** °C
